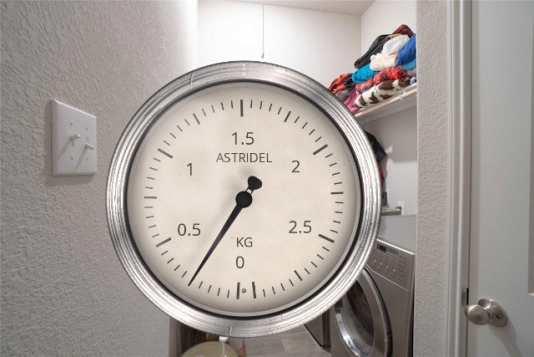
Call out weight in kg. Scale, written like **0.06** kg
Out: **0.25** kg
